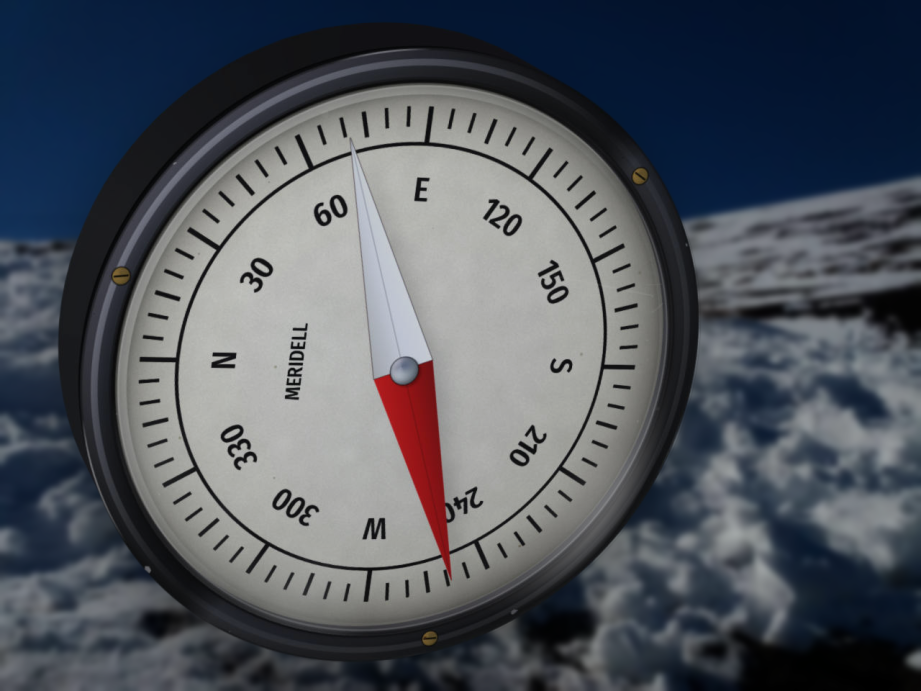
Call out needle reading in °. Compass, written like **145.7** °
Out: **250** °
